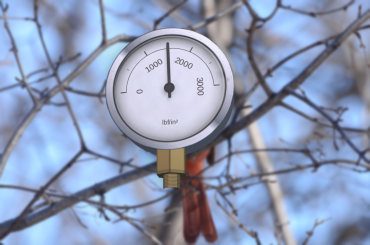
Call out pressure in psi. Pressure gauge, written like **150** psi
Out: **1500** psi
